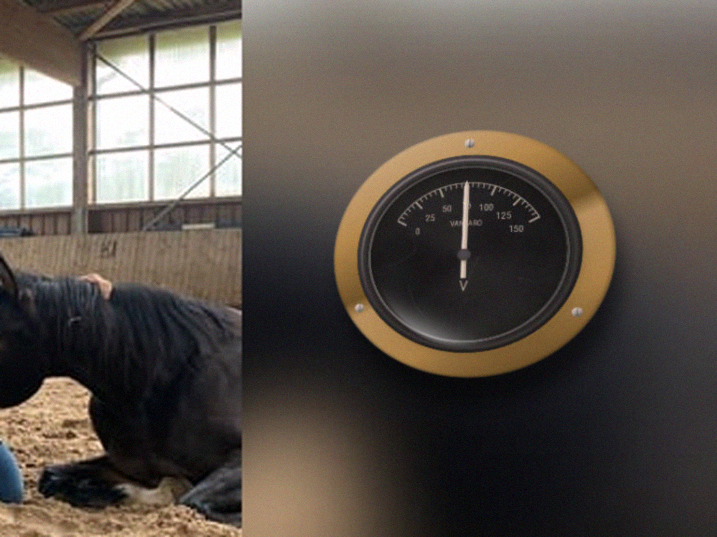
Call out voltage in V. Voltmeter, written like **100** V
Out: **75** V
